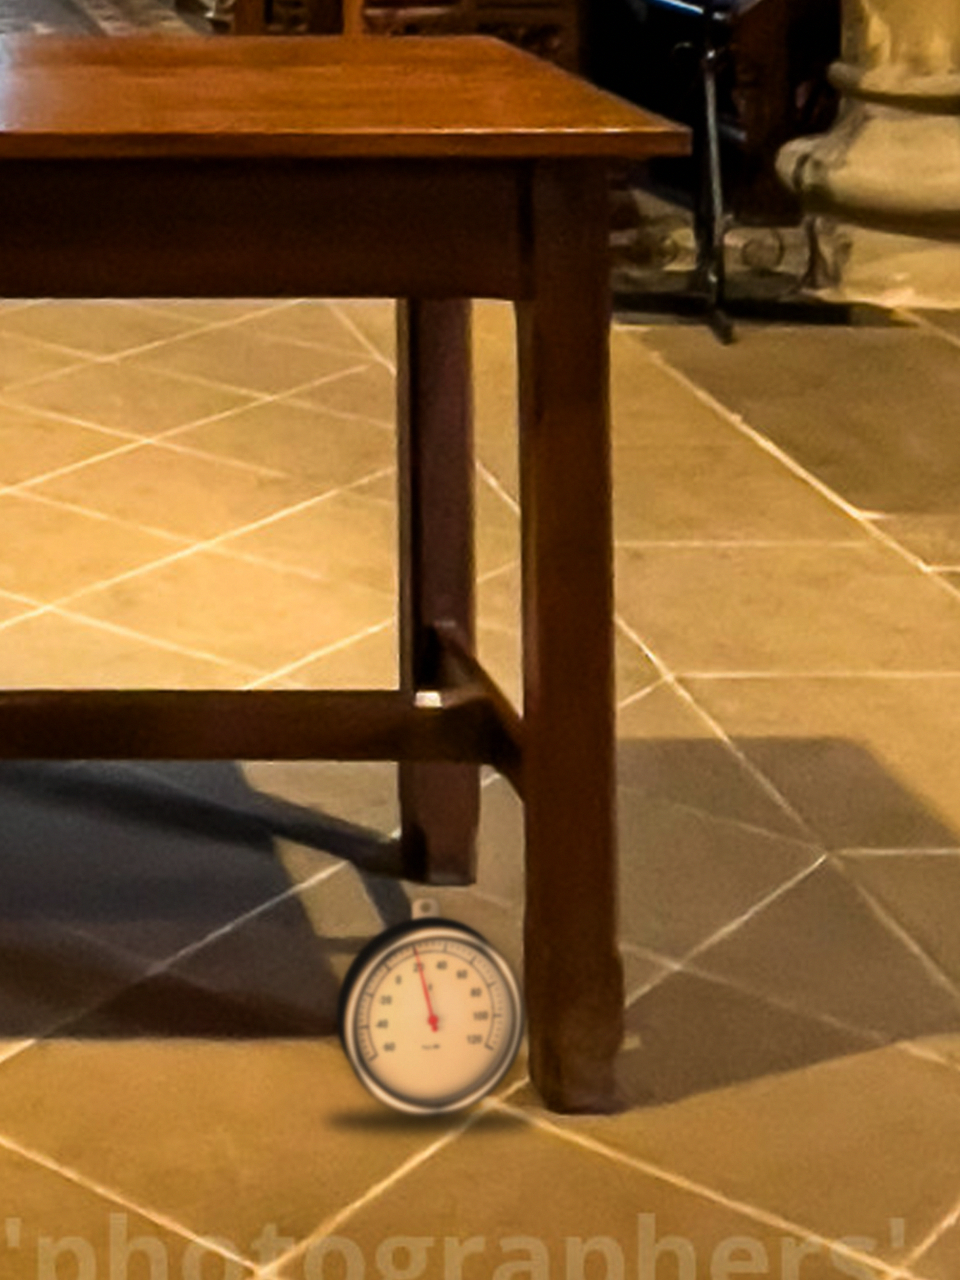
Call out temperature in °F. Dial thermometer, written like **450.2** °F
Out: **20** °F
